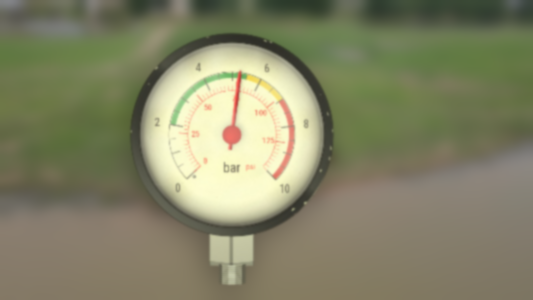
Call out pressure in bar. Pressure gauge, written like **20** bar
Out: **5.25** bar
